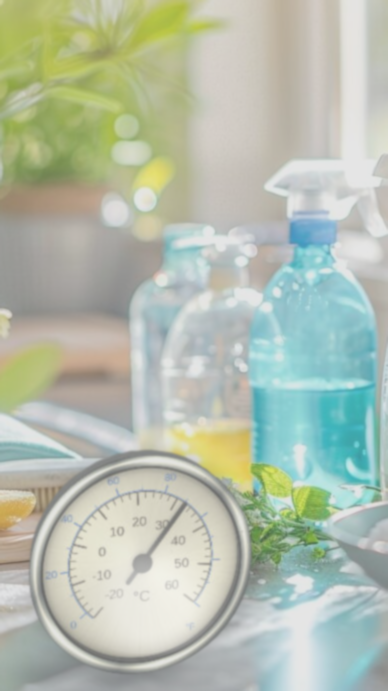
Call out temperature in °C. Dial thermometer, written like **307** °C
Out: **32** °C
